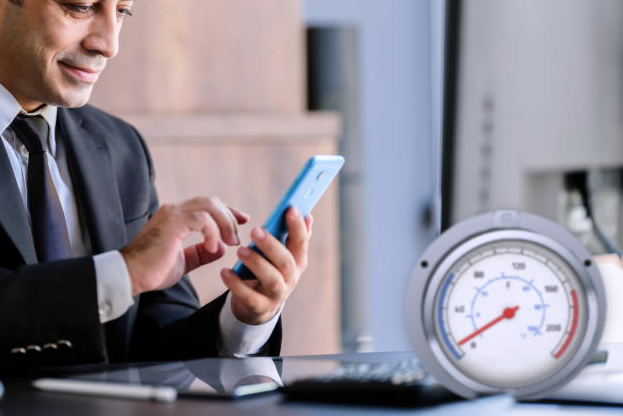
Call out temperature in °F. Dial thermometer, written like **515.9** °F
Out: **10** °F
